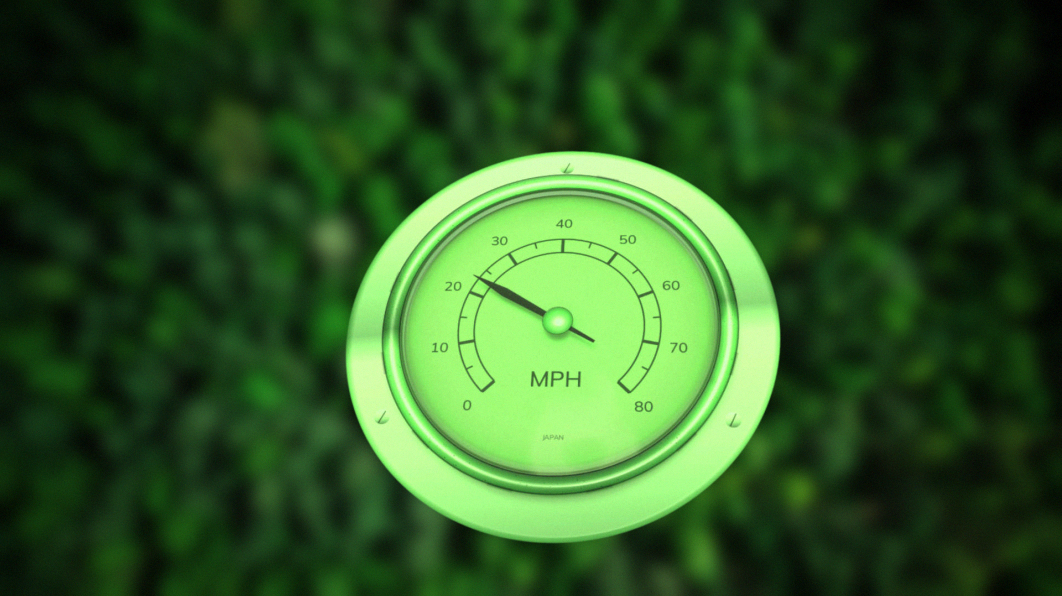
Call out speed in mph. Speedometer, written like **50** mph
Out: **22.5** mph
